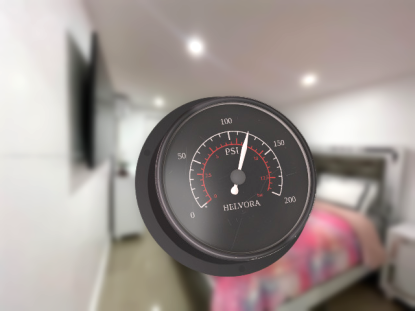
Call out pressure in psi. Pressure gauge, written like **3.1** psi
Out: **120** psi
